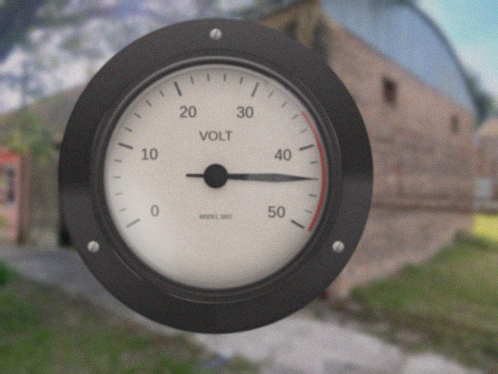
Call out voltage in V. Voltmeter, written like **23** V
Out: **44** V
